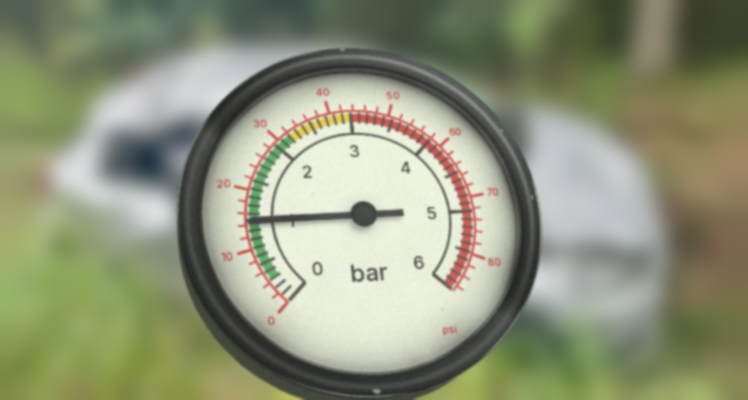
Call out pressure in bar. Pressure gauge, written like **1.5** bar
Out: **1** bar
